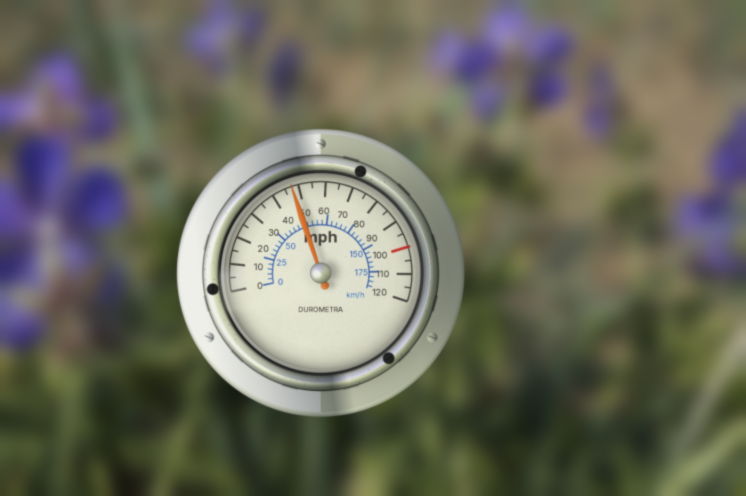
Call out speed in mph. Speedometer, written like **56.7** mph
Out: **47.5** mph
